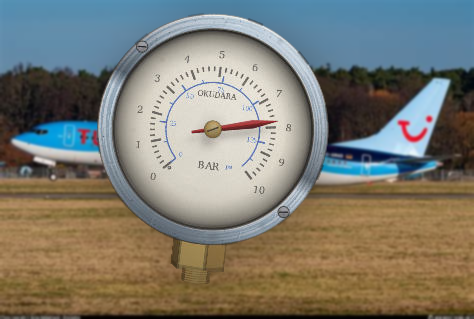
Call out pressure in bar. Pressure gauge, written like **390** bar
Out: **7.8** bar
